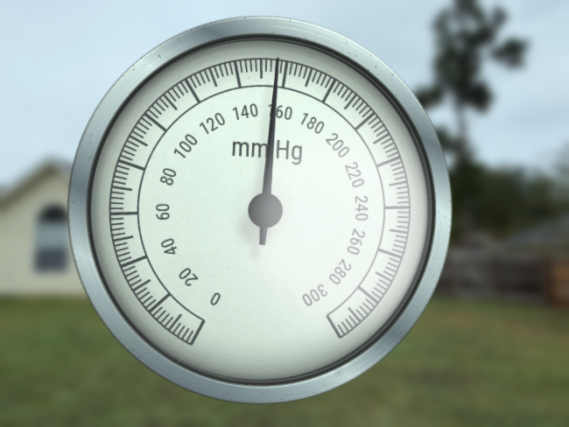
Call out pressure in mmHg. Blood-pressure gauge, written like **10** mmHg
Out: **156** mmHg
